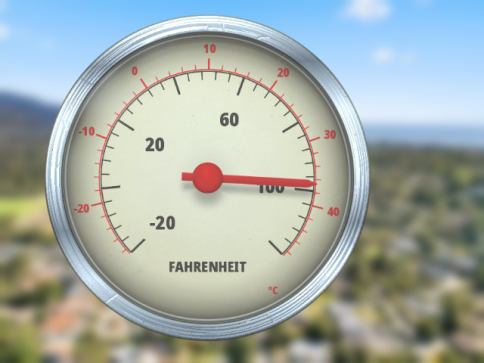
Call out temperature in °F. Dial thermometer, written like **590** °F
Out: **98** °F
